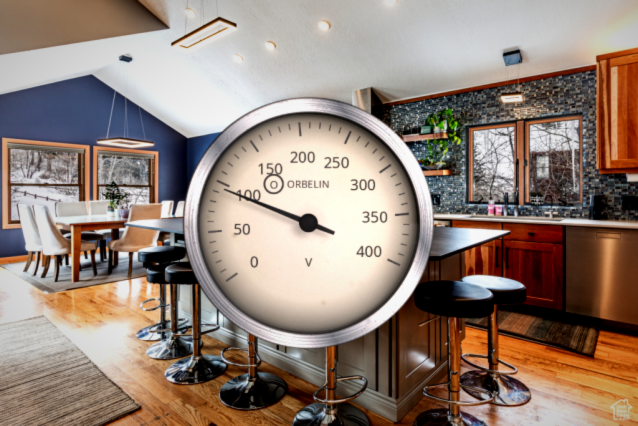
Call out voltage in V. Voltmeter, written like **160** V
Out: **95** V
